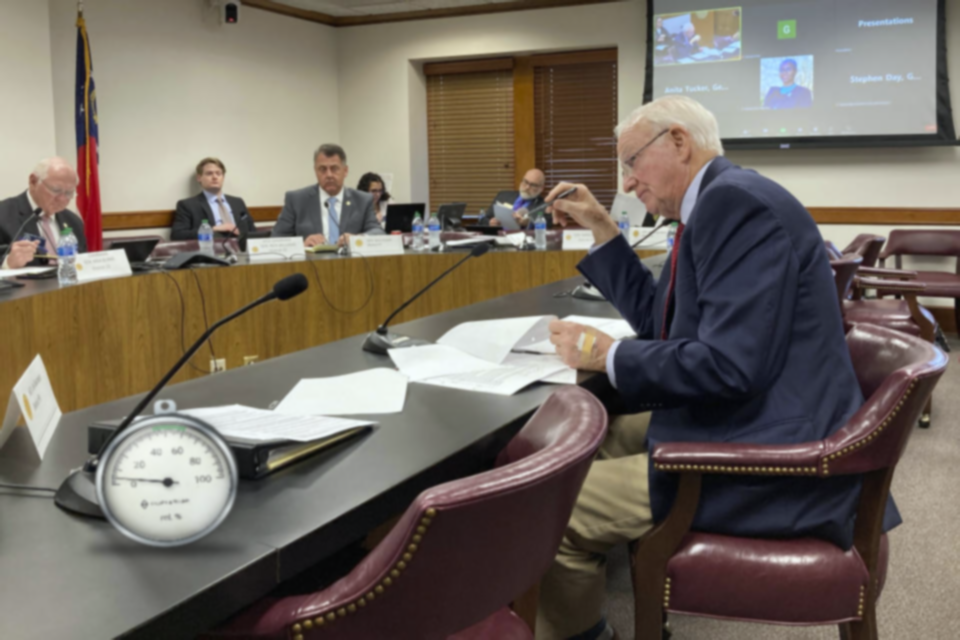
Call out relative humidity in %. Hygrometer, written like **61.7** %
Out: **5** %
